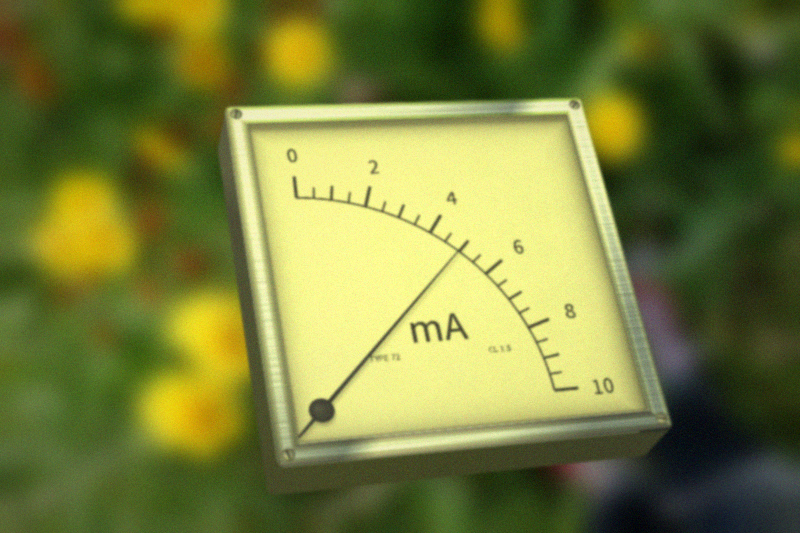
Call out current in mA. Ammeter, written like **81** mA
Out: **5** mA
